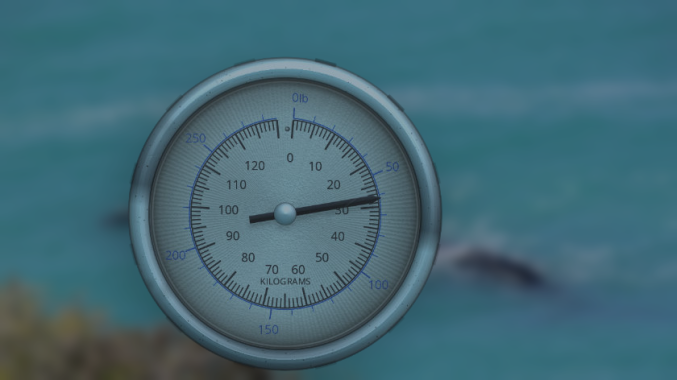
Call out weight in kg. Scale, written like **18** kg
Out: **28** kg
